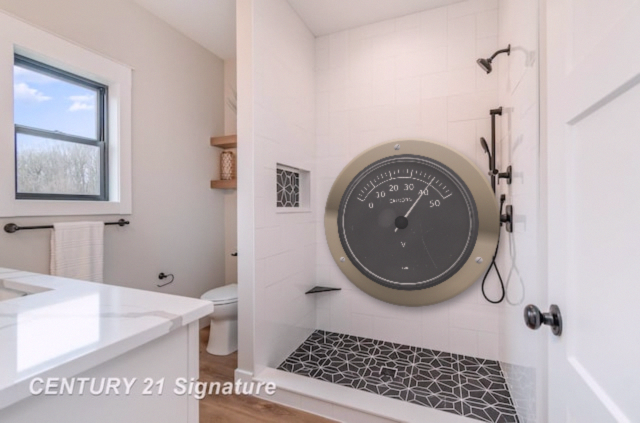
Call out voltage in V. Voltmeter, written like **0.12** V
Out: **40** V
